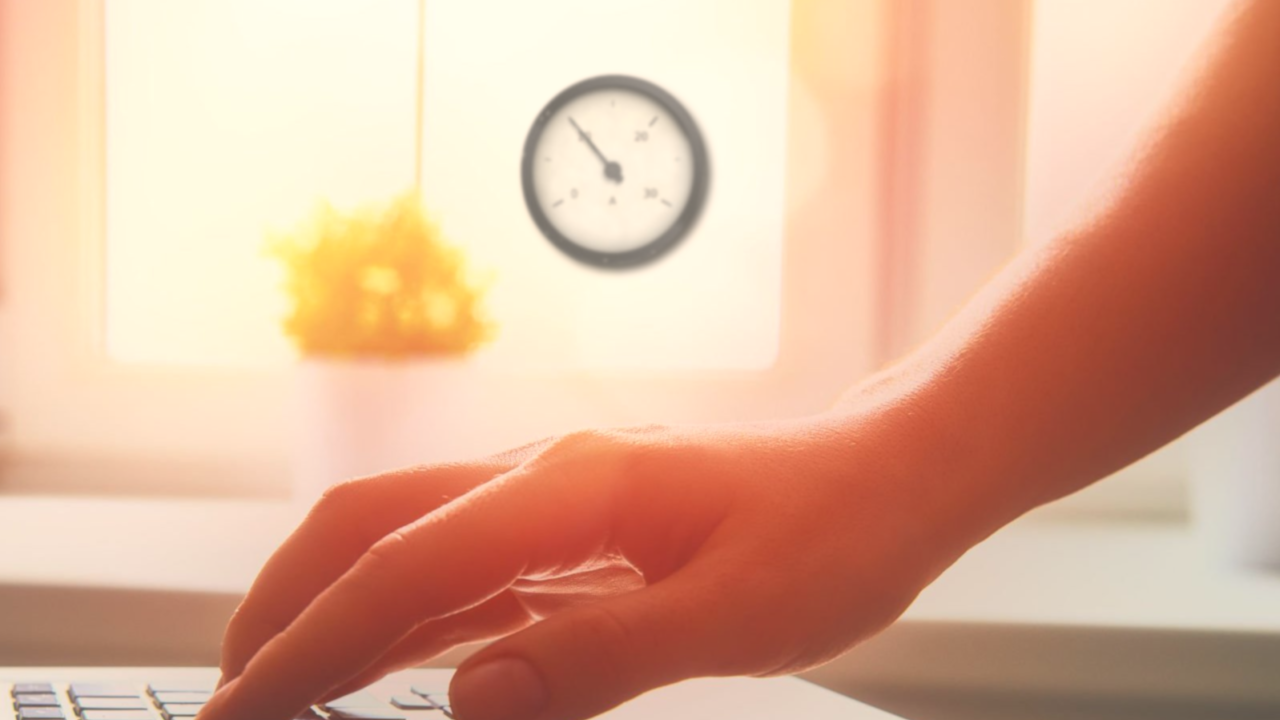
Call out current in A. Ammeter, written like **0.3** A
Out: **10** A
